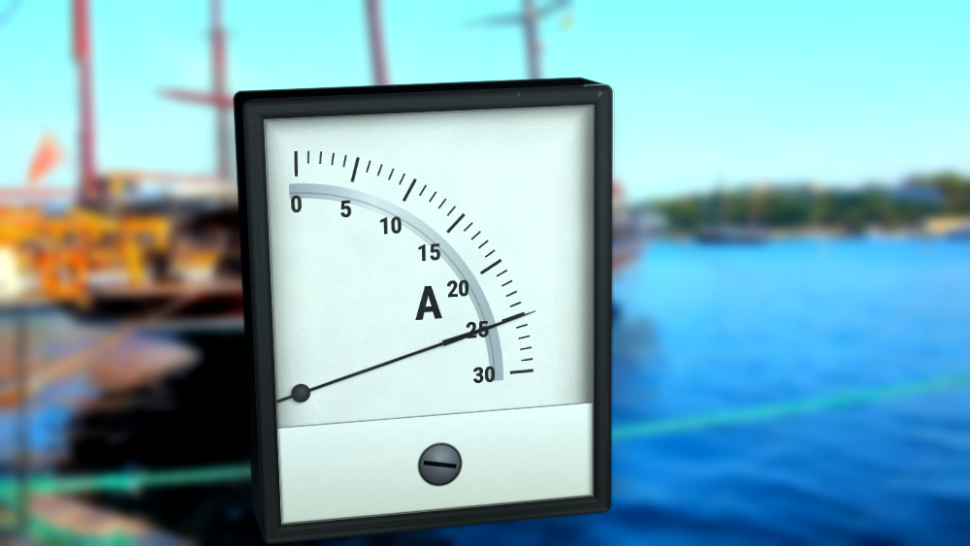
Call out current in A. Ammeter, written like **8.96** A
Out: **25** A
